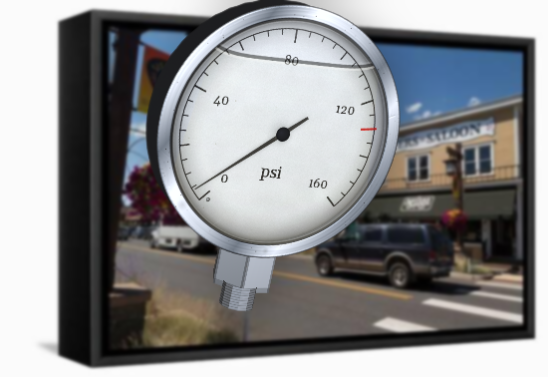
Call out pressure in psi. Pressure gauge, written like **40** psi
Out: **5** psi
